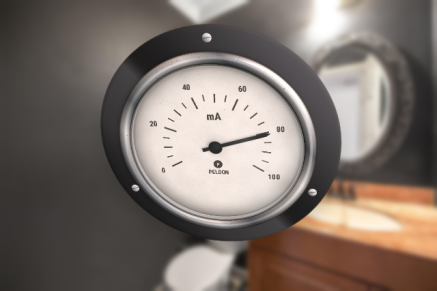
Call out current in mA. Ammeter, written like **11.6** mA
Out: **80** mA
